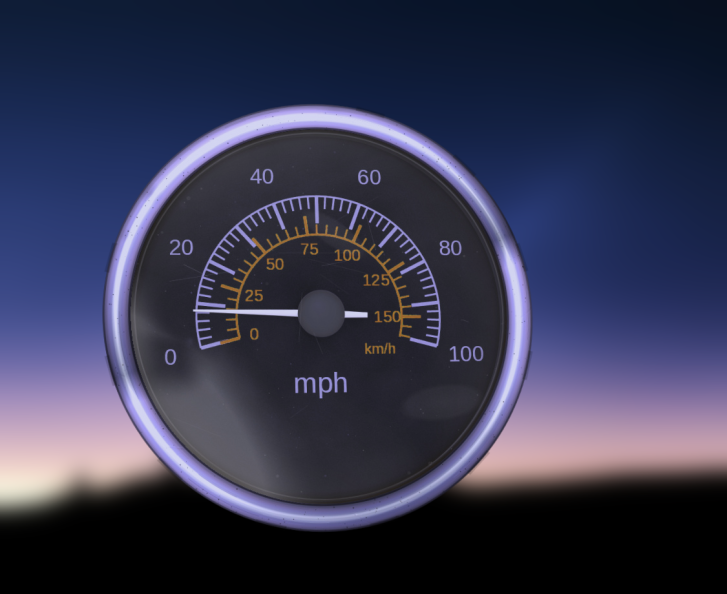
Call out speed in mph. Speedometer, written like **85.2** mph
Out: **8** mph
